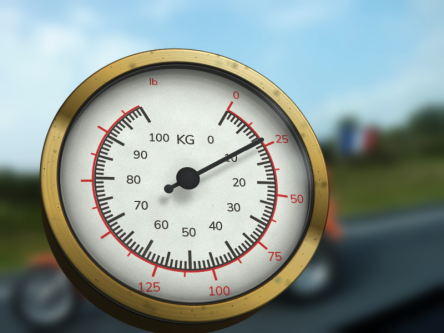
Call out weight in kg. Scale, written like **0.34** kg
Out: **10** kg
